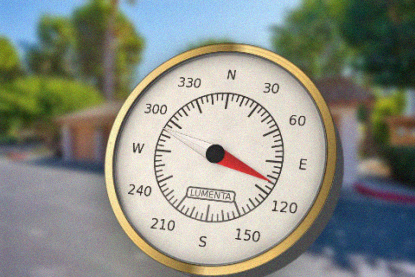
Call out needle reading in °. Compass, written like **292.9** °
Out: **110** °
